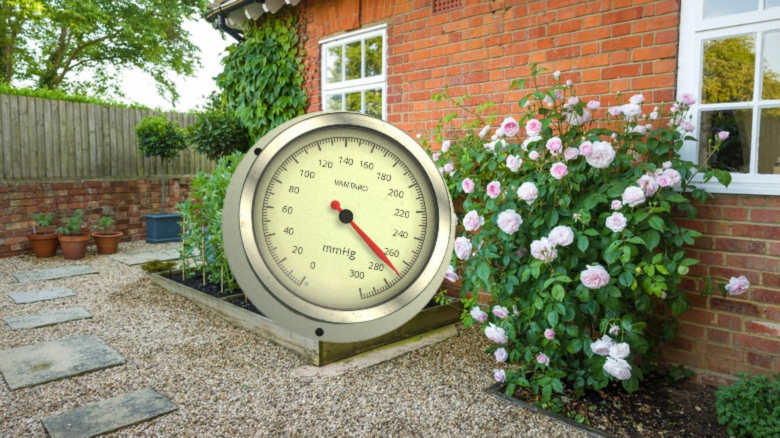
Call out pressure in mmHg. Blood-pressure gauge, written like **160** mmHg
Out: **270** mmHg
